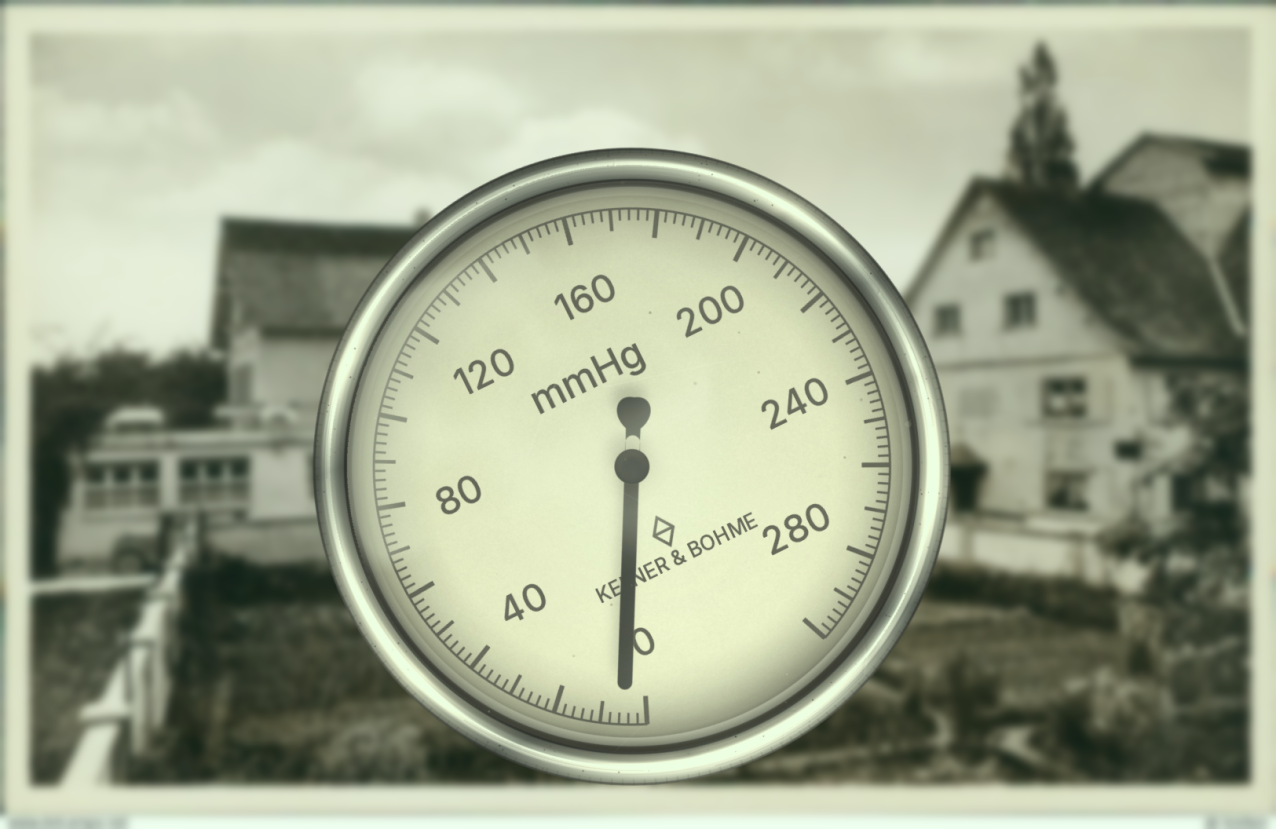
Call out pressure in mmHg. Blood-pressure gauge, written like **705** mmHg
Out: **5** mmHg
